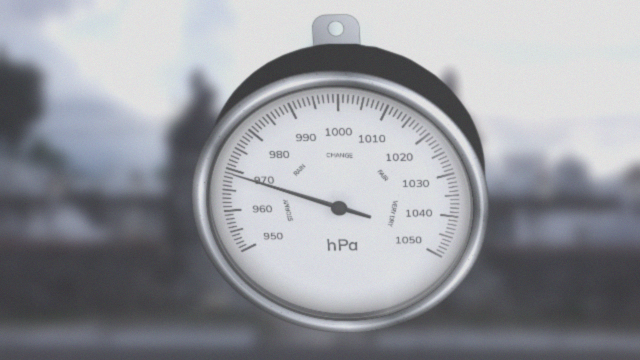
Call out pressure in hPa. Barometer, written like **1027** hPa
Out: **970** hPa
